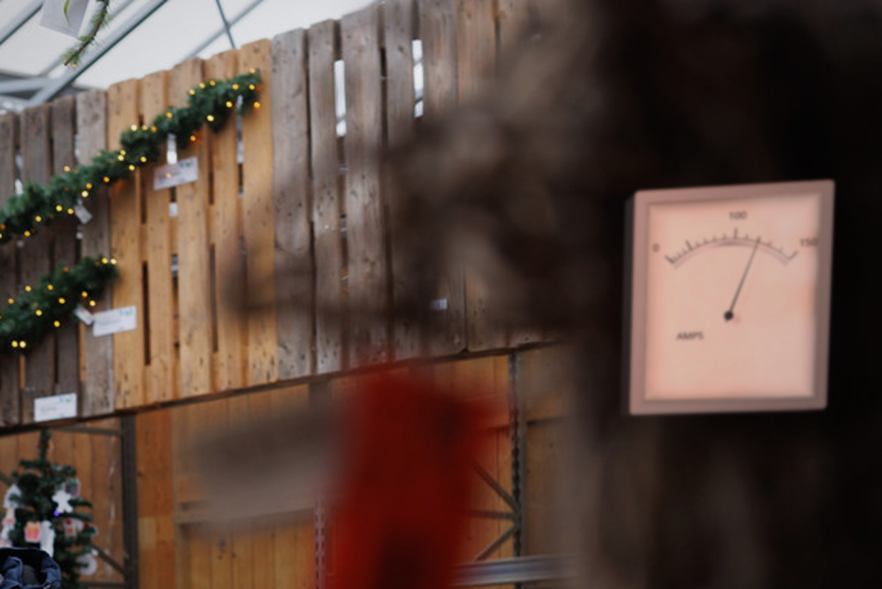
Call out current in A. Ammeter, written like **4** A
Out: **120** A
